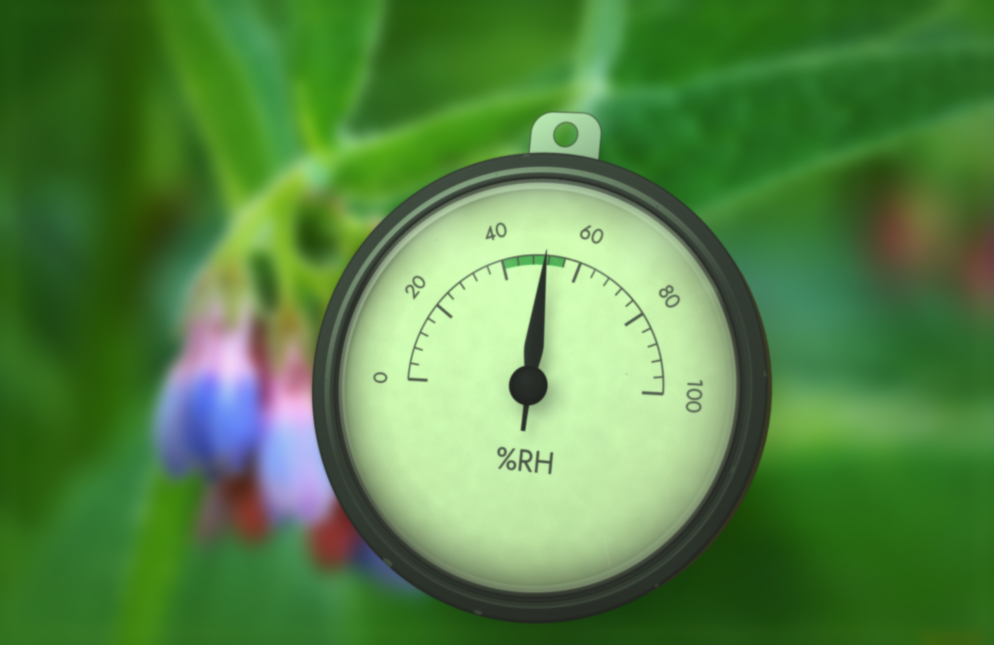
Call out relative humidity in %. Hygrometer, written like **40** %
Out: **52** %
